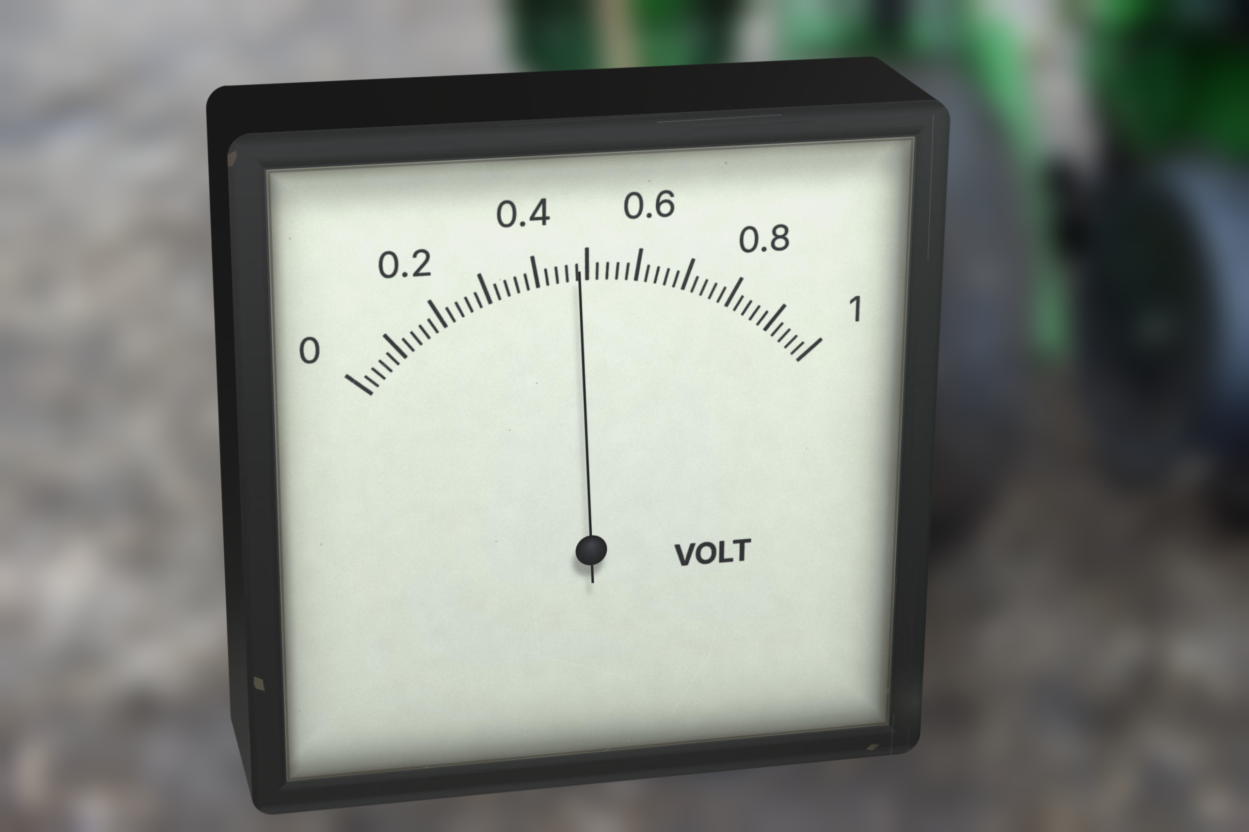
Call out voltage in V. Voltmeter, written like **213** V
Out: **0.48** V
